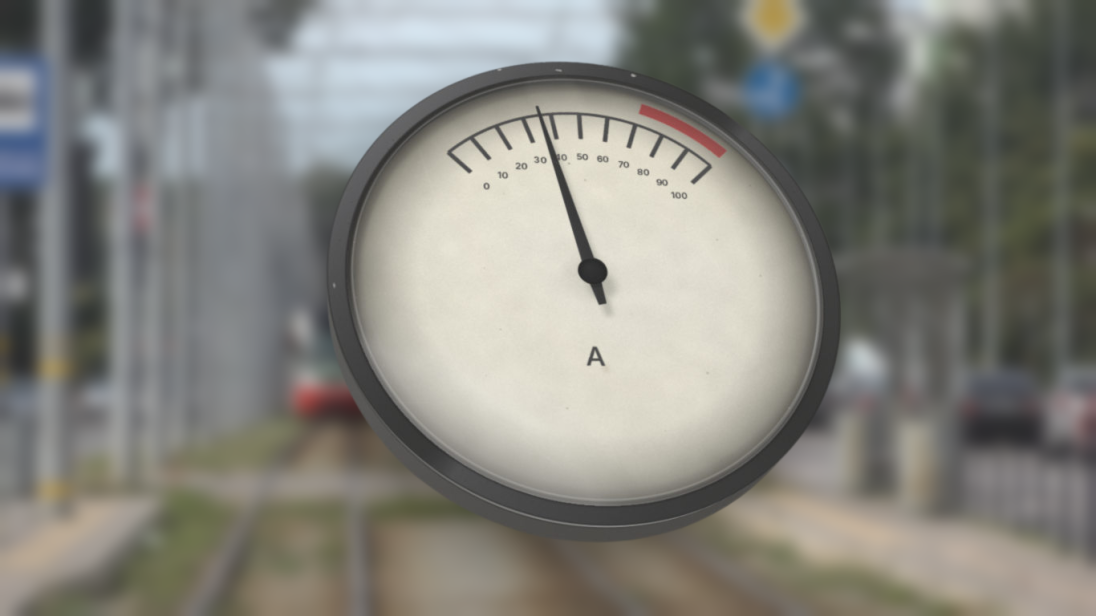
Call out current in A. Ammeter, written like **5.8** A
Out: **35** A
